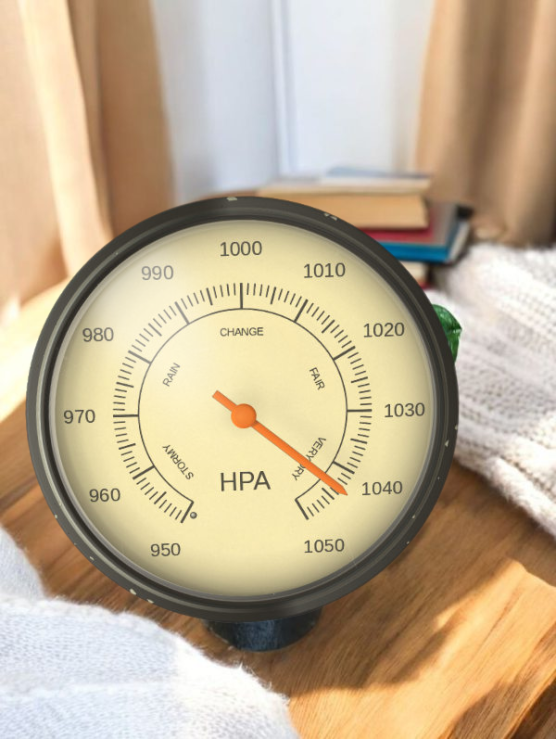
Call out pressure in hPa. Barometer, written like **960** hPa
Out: **1043** hPa
